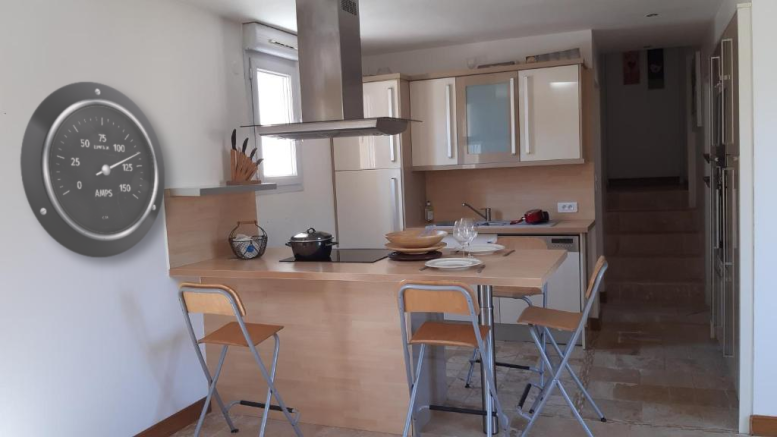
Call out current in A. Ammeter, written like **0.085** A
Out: **115** A
